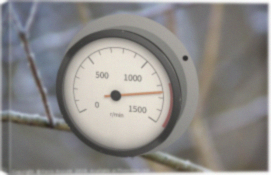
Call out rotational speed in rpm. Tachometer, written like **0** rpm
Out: **1250** rpm
